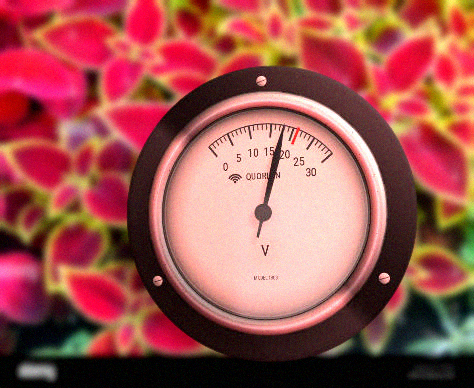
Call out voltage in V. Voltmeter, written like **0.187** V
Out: **18** V
